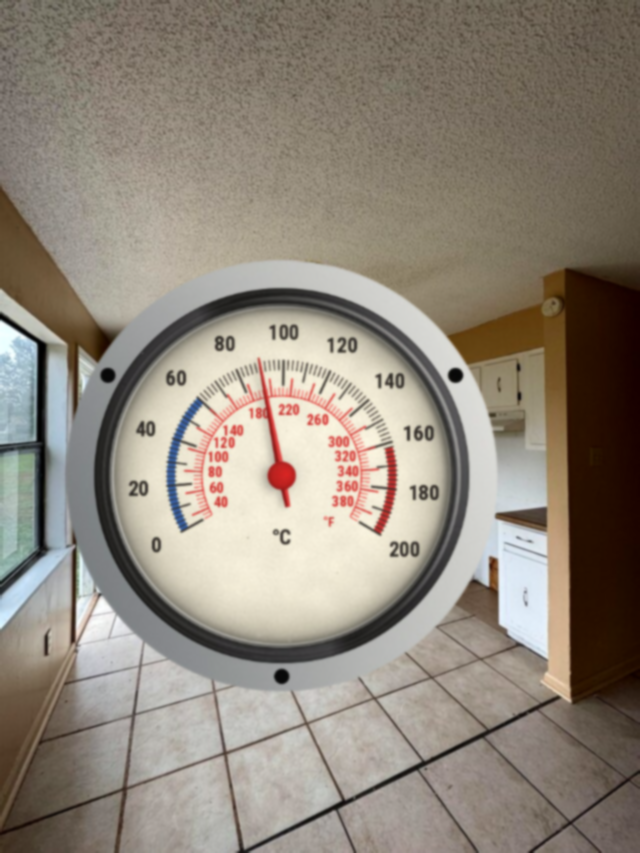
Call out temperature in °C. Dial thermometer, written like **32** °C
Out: **90** °C
